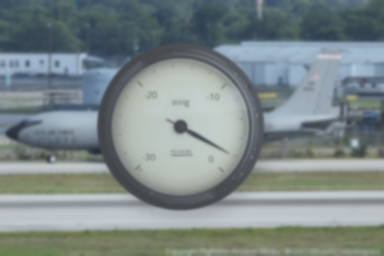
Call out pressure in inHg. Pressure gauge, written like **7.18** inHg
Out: **-2** inHg
